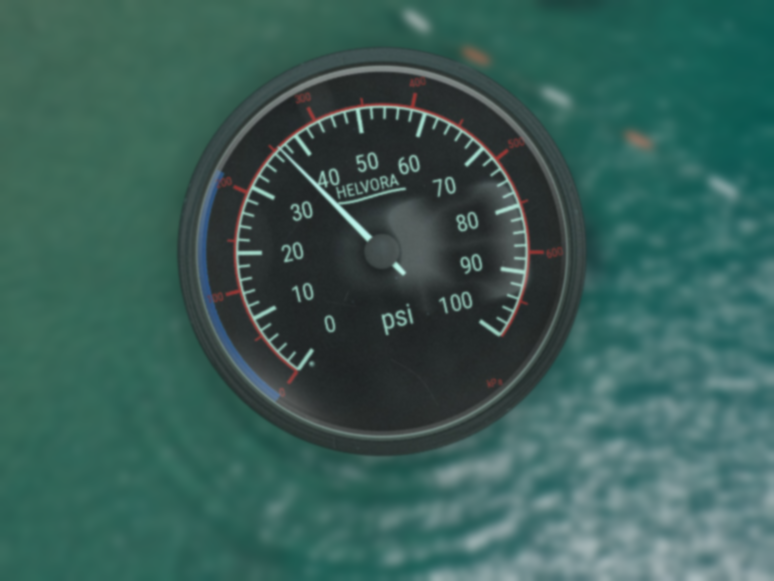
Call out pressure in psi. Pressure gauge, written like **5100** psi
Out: **37** psi
